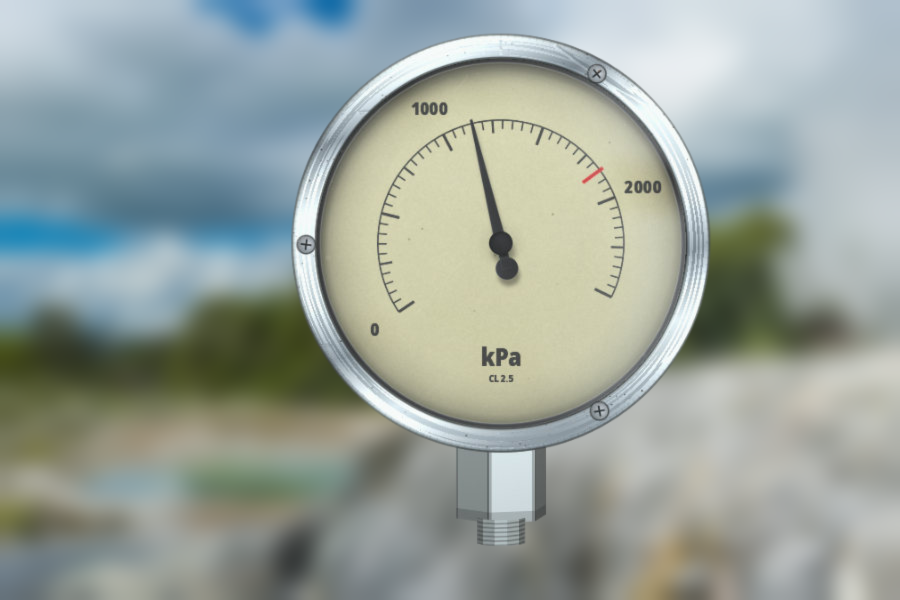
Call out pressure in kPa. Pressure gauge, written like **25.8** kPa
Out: **1150** kPa
